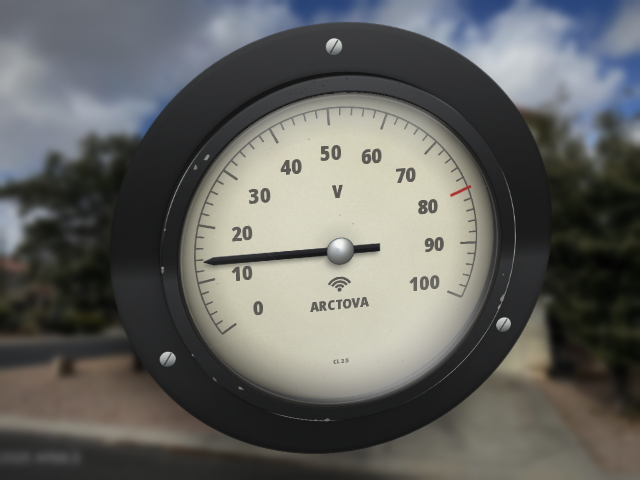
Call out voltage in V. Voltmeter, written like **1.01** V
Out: **14** V
